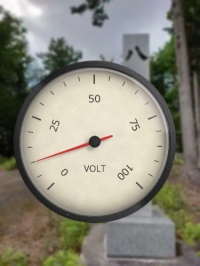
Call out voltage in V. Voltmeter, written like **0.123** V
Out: **10** V
